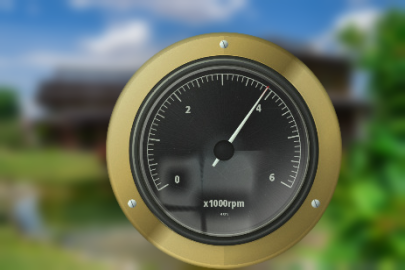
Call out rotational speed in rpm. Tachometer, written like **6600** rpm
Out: **3900** rpm
